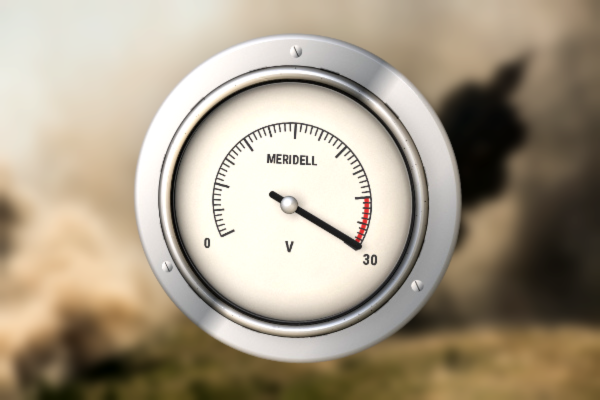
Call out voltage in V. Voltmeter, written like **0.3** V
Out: **29.5** V
